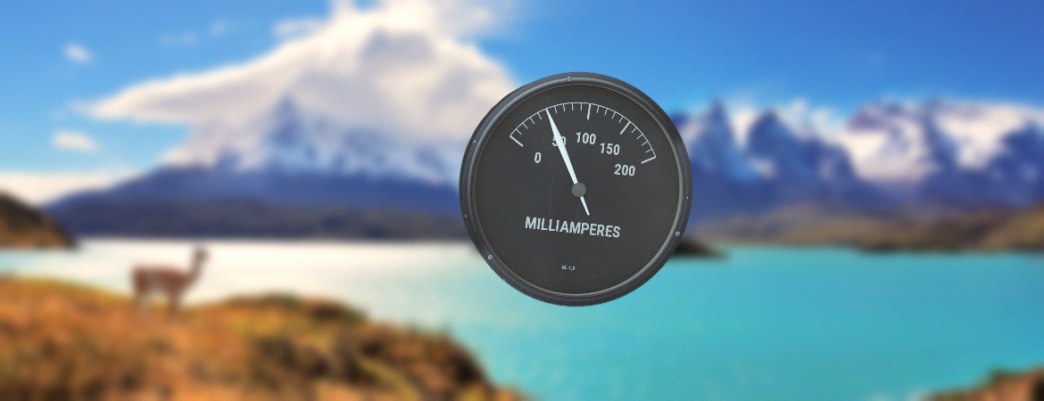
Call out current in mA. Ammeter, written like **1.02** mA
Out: **50** mA
